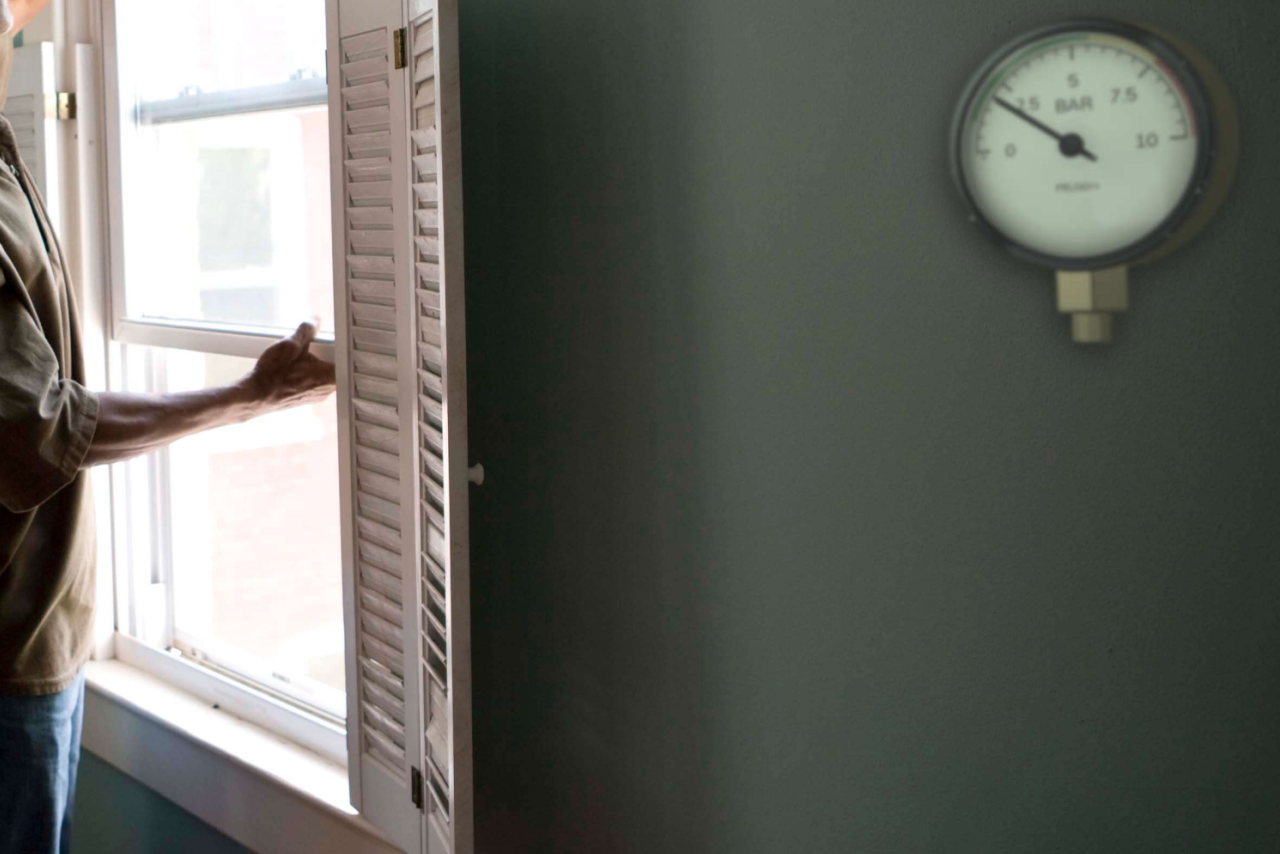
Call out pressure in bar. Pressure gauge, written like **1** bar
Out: **2** bar
